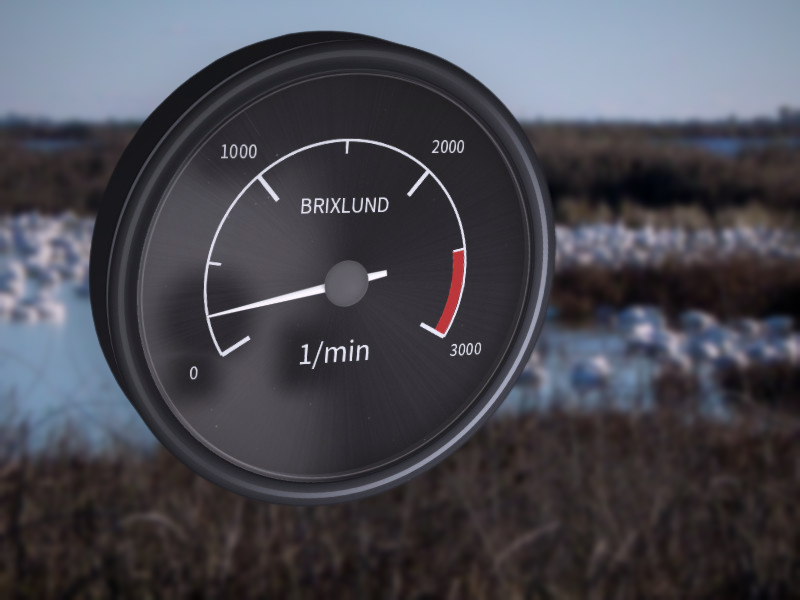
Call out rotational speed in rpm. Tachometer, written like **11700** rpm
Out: **250** rpm
